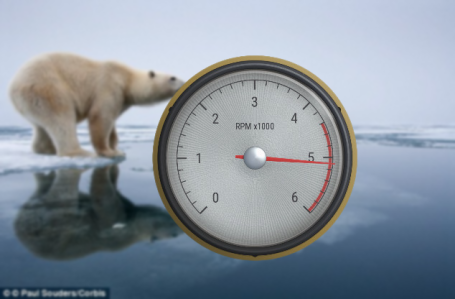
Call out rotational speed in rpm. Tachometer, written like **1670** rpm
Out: **5100** rpm
